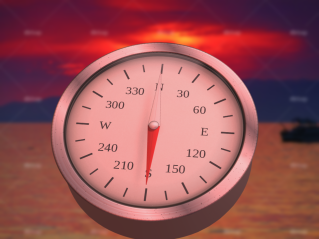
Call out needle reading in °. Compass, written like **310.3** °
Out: **180** °
